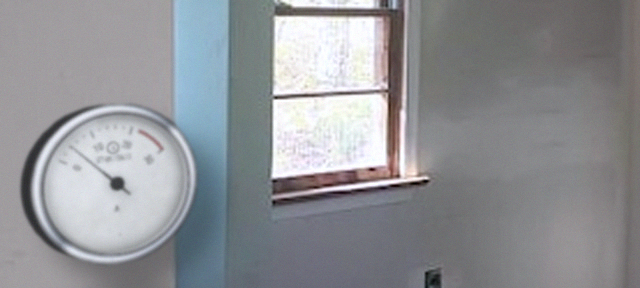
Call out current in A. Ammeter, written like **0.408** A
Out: **4** A
